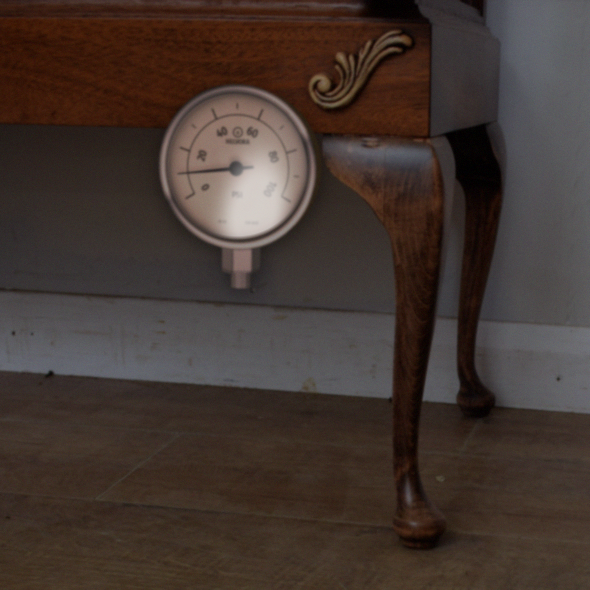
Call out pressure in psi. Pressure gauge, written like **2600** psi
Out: **10** psi
